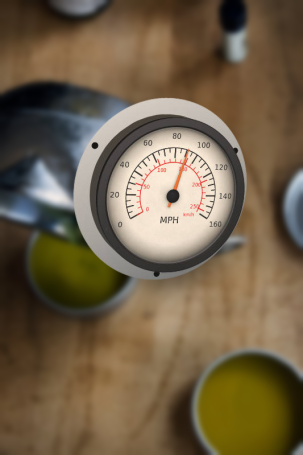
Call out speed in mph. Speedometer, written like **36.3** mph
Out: **90** mph
